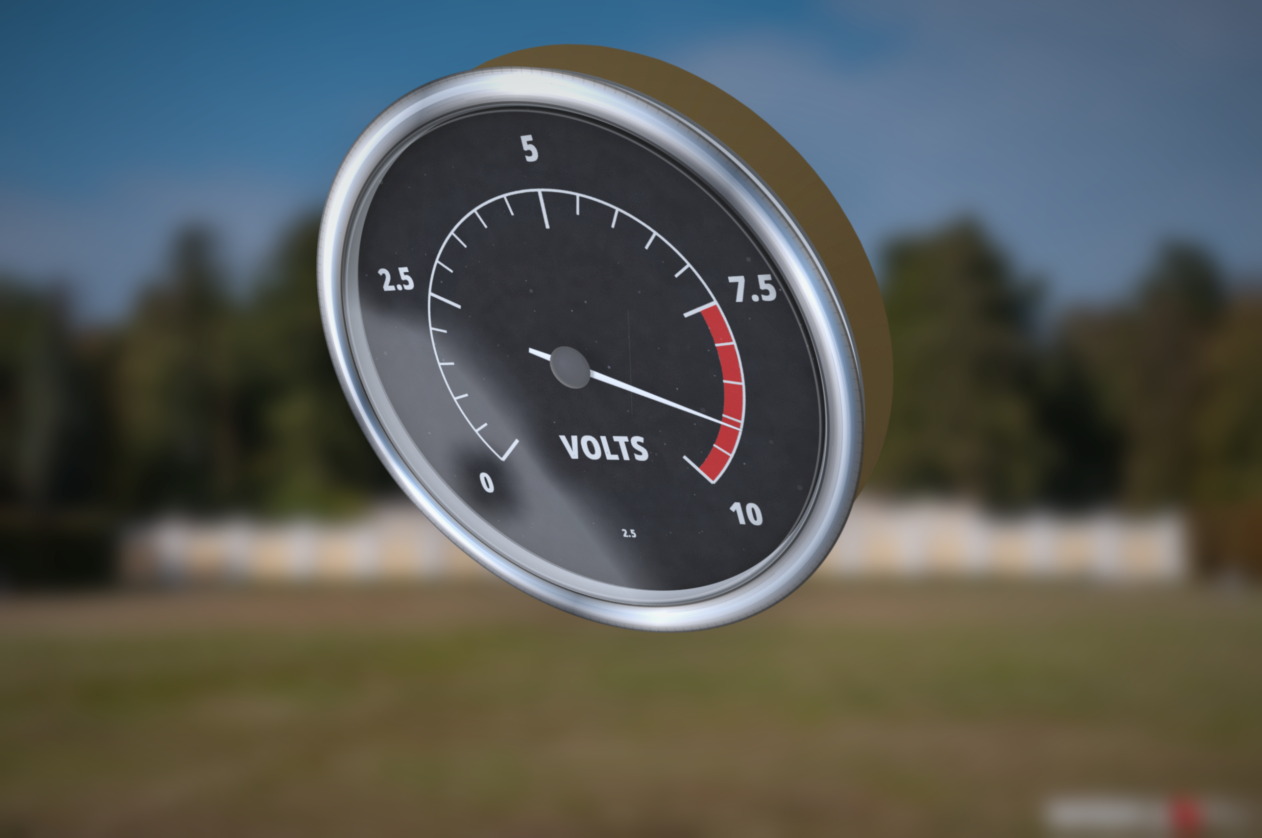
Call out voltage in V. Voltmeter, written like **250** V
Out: **9** V
